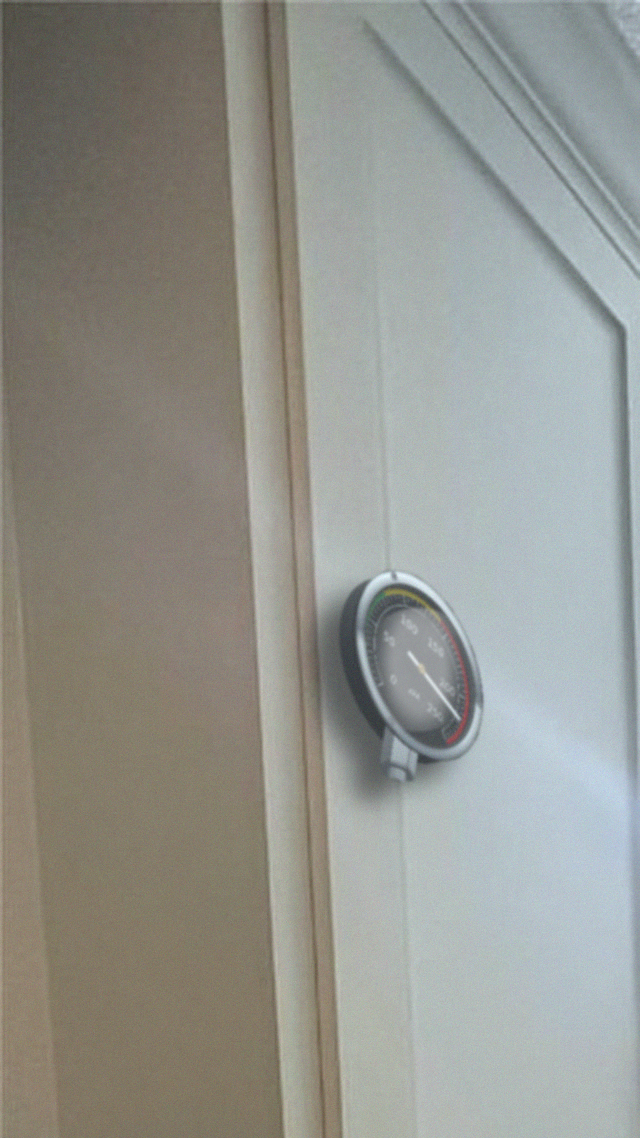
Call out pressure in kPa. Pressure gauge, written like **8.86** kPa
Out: **225** kPa
